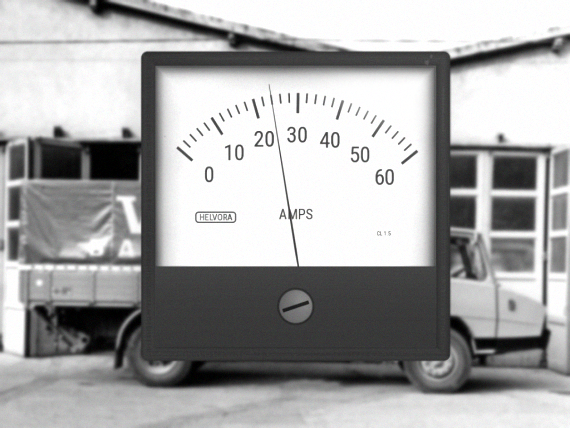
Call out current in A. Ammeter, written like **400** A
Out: **24** A
